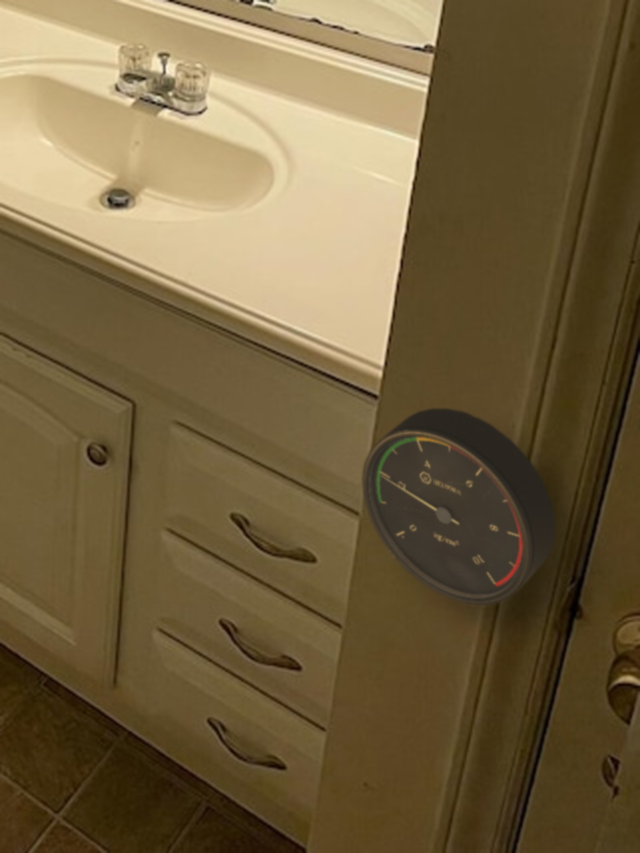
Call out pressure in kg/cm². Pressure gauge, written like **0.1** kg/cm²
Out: **2** kg/cm²
